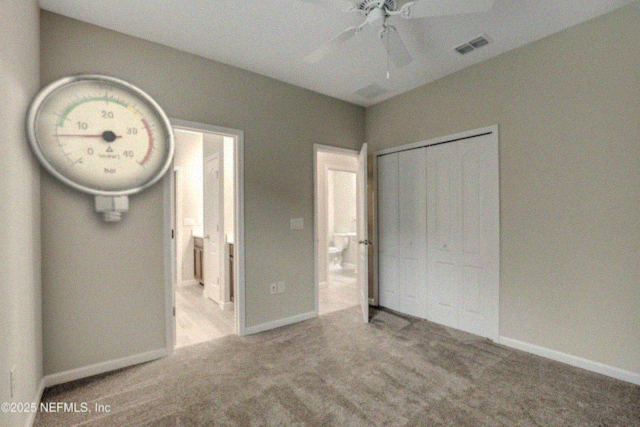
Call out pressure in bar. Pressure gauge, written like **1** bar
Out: **6** bar
